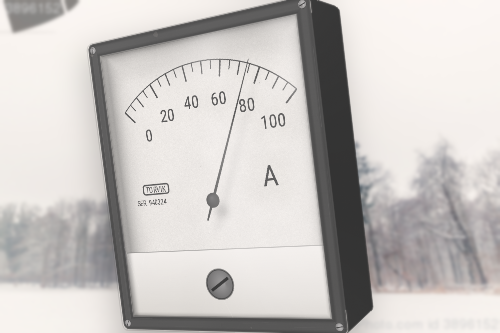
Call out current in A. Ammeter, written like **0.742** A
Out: **75** A
